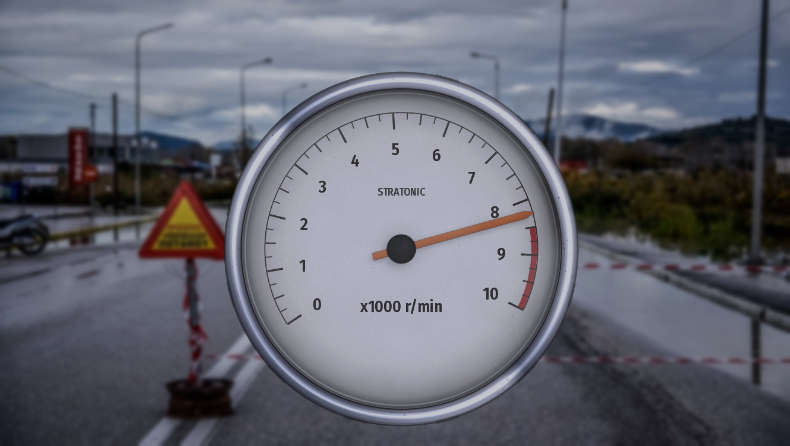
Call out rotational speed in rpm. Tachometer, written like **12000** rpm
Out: **8250** rpm
